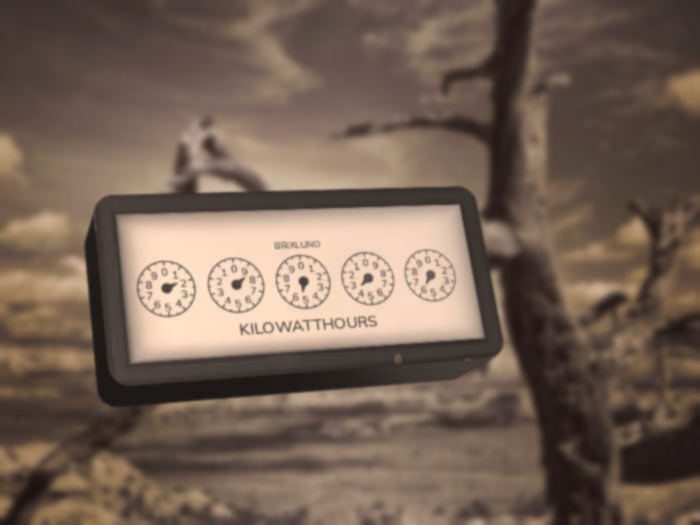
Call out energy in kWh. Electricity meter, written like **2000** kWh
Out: **18536** kWh
